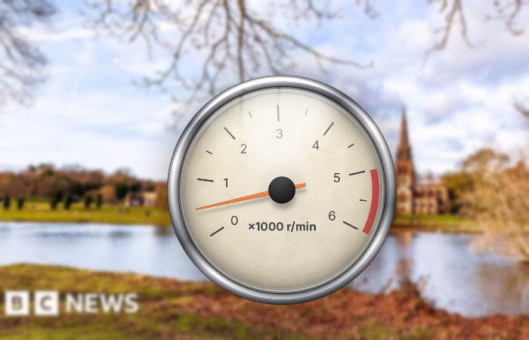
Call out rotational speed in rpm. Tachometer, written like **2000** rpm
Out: **500** rpm
